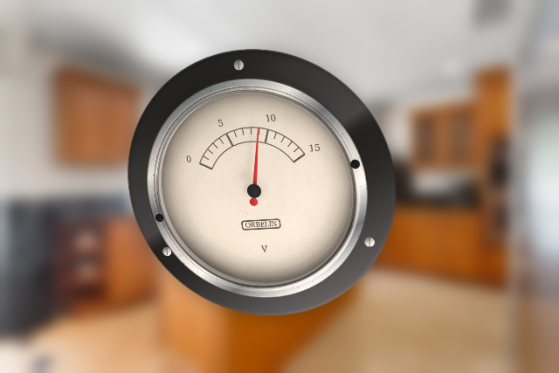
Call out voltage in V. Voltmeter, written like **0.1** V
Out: **9** V
